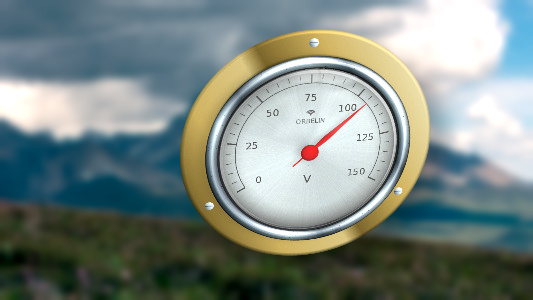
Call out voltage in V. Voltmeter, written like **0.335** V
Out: **105** V
